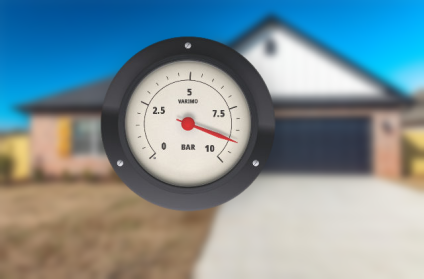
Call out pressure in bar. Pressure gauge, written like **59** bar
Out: **9** bar
